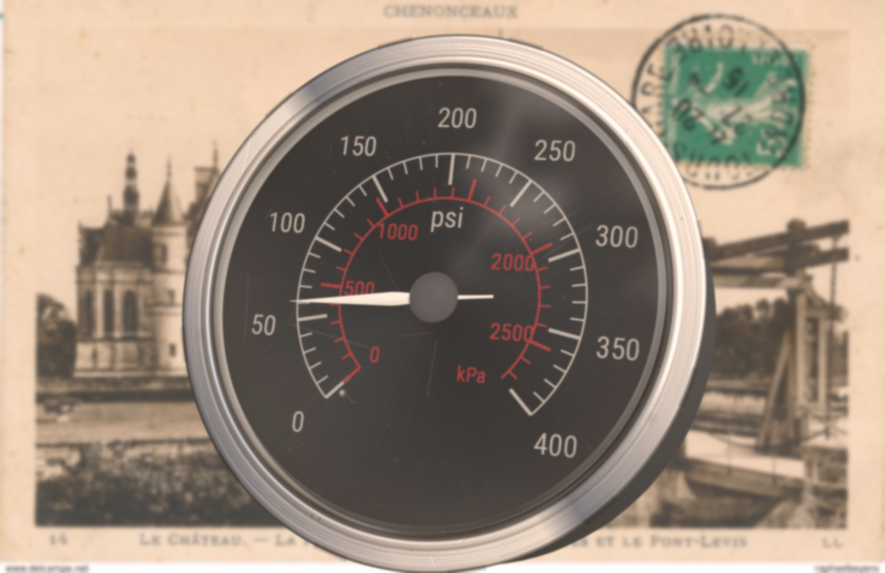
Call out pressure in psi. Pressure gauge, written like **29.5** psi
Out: **60** psi
